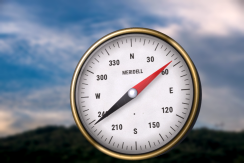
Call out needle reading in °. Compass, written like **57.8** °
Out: **55** °
